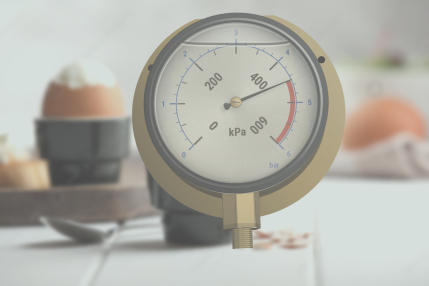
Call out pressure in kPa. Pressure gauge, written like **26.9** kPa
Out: **450** kPa
